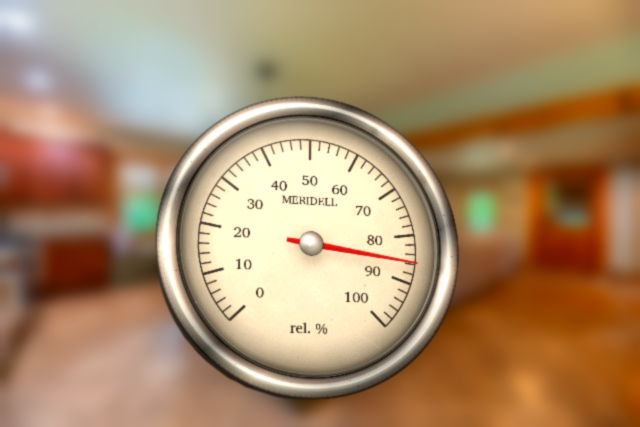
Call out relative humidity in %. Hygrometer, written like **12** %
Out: **86** %
